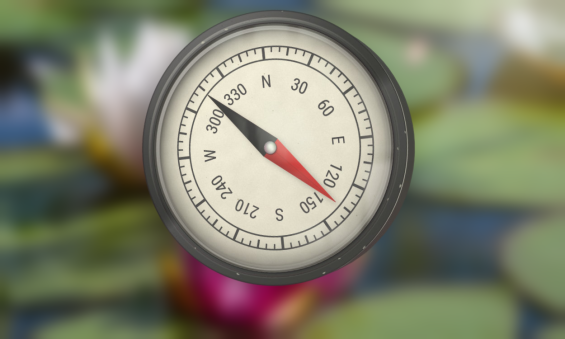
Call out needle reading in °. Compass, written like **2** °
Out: **135** °
